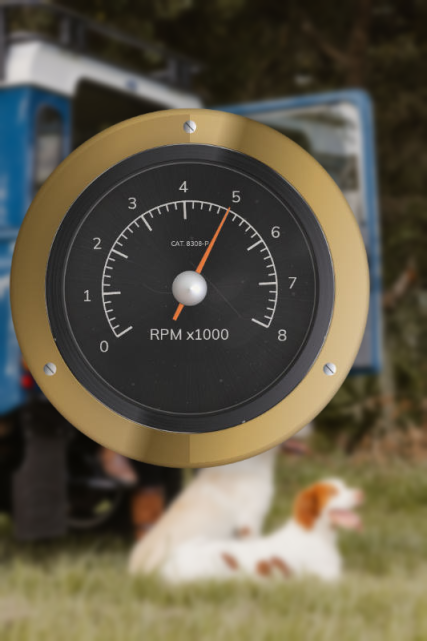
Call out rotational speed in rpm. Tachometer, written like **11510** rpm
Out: **5000** rpm
